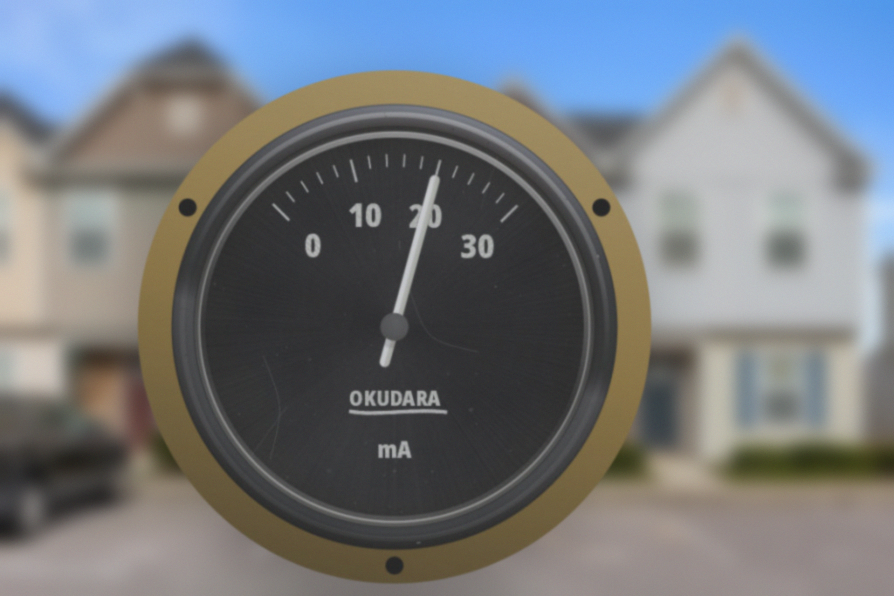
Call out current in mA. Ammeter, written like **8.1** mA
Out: **20** mA
